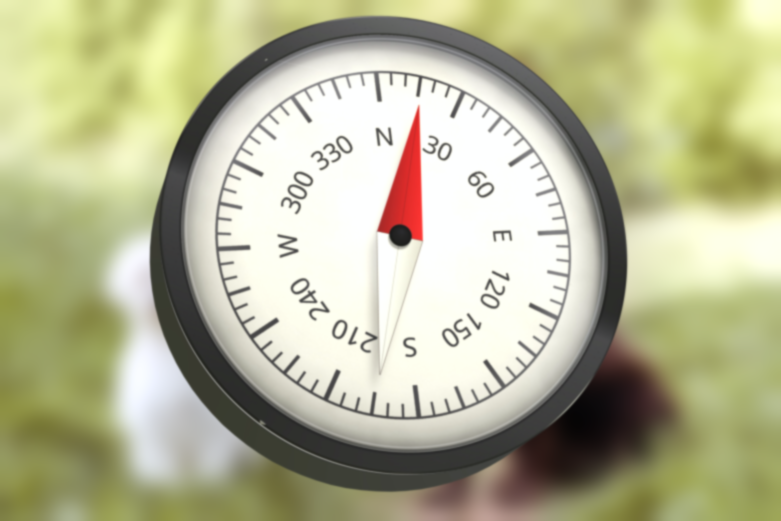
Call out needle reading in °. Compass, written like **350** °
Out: **15** °
